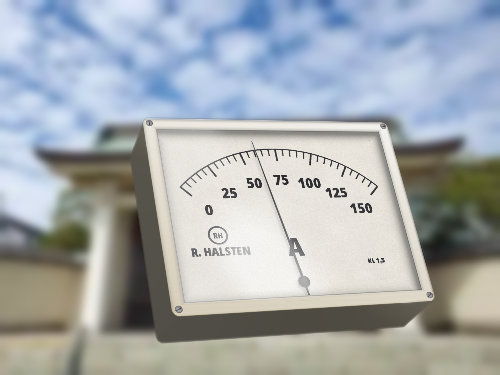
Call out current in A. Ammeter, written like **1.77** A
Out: **60** A
